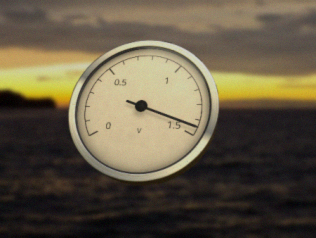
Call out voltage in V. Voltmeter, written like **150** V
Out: **1.45** V
